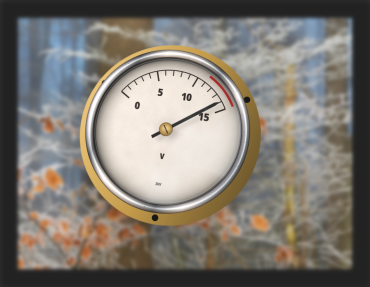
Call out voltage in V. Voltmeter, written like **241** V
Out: **14** V
